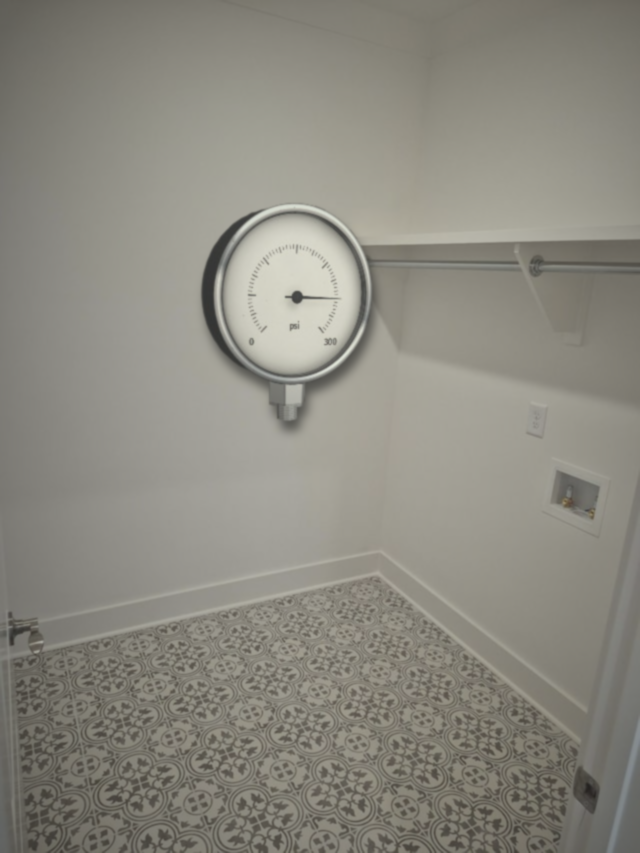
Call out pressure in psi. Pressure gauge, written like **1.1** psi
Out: **250** psi
